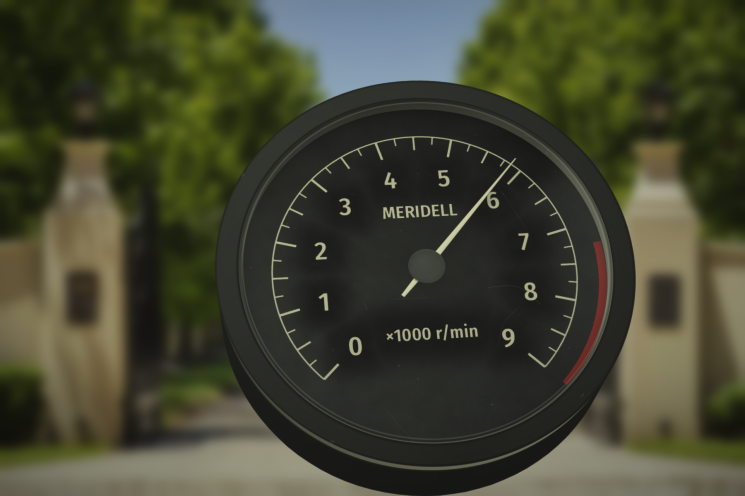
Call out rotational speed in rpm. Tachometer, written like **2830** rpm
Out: **5875** rpm
